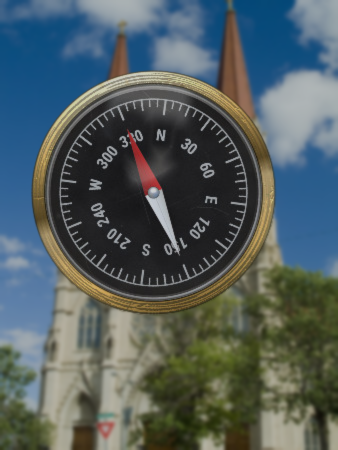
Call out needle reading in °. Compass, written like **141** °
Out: **330** °
